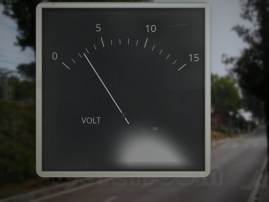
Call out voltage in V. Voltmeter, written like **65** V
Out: **2.5** V
